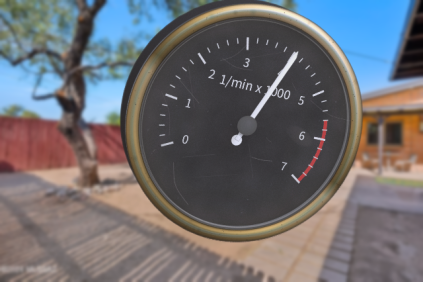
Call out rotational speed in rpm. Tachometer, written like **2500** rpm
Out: **4000** rpm
